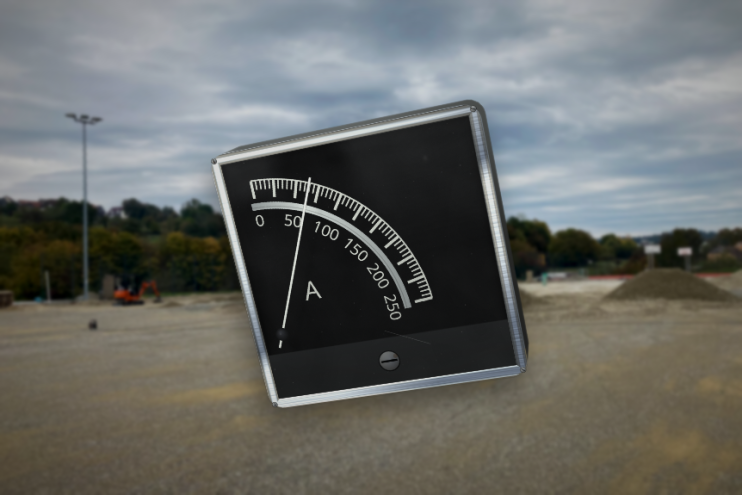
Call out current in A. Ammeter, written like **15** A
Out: **65** A
